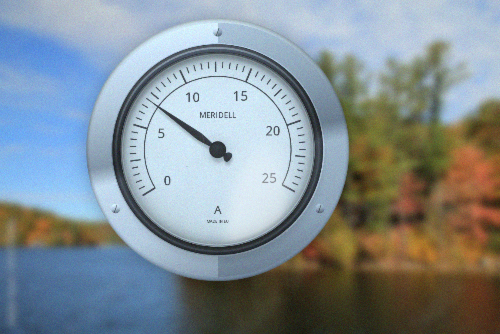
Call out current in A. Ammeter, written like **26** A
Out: **7** A
